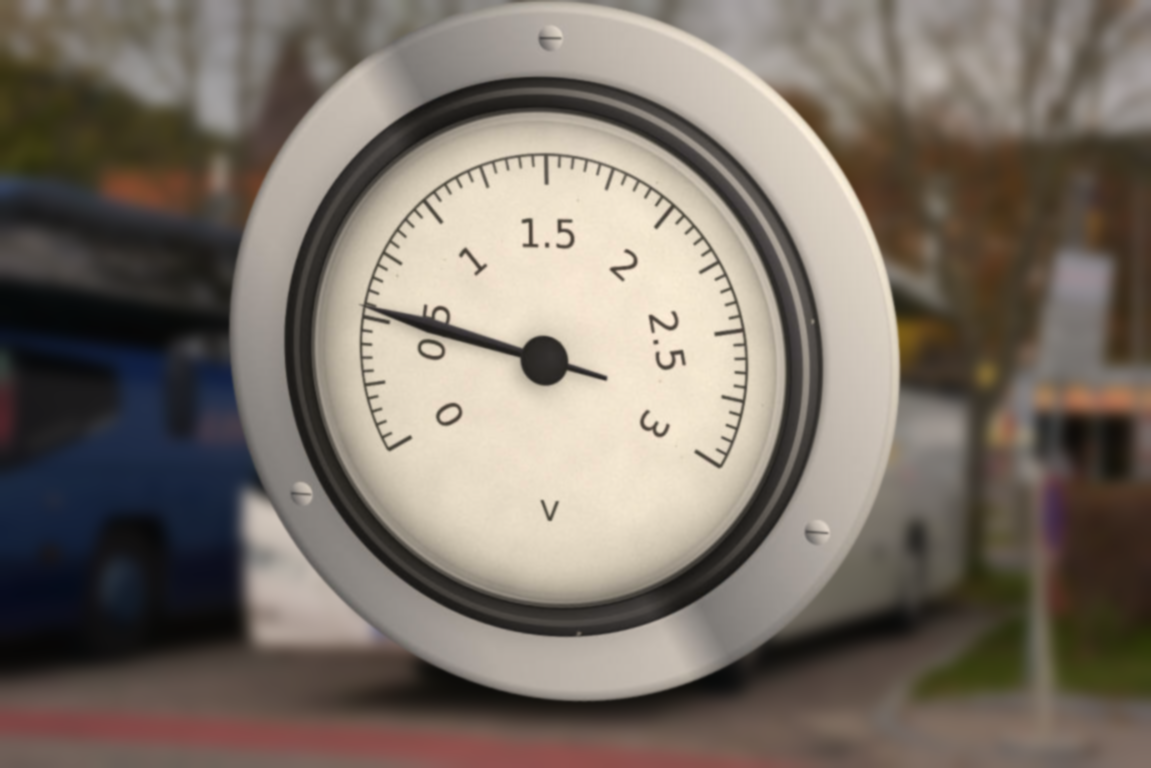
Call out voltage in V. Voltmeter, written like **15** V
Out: **0.55** V
